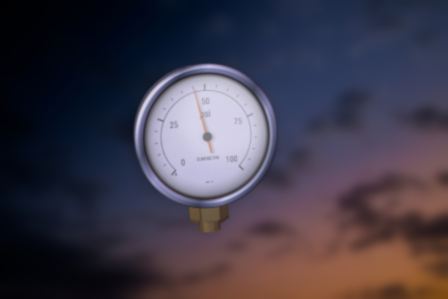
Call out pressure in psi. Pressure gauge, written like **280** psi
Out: **45** psi
